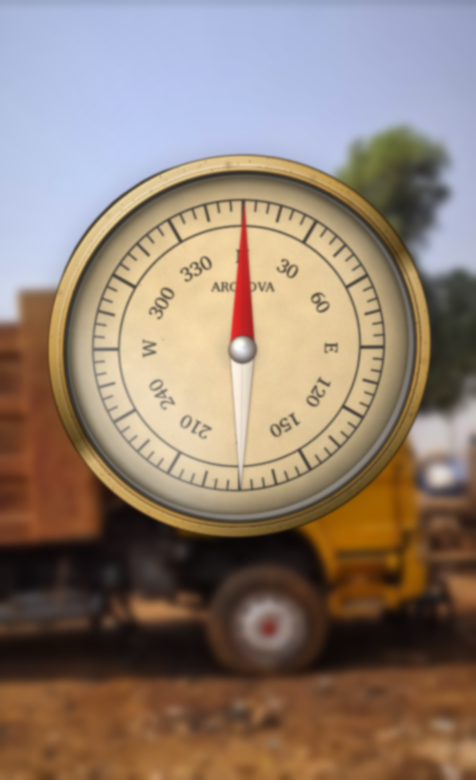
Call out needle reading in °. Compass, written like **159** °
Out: **0** °
